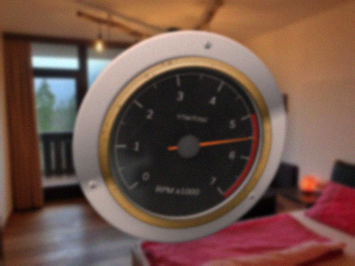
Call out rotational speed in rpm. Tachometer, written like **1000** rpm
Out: **5500** rpm
